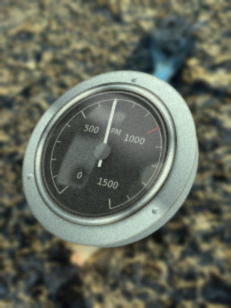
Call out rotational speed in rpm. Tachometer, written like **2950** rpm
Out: **700** rpm
